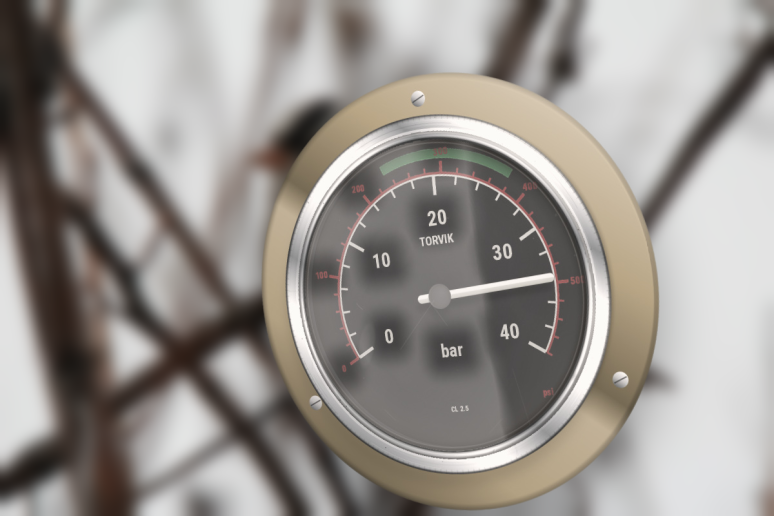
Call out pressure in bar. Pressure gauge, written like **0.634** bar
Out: **34** bar
